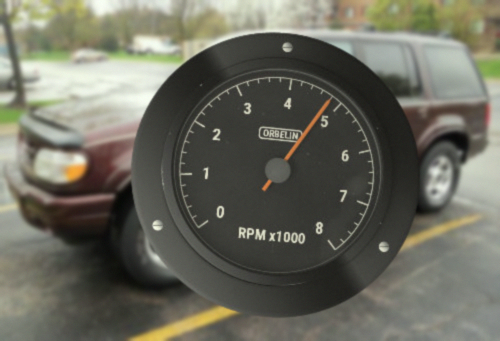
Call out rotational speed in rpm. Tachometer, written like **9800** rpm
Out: **4800** rpm
